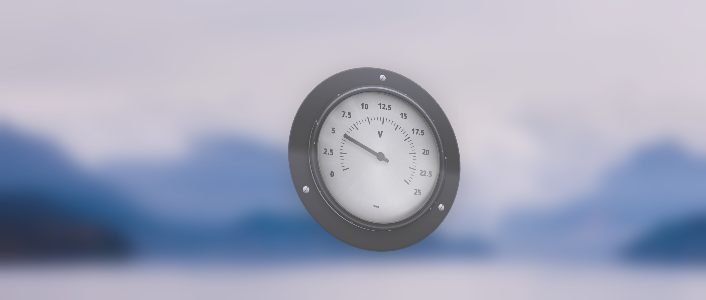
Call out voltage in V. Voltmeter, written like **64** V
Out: **5** V
